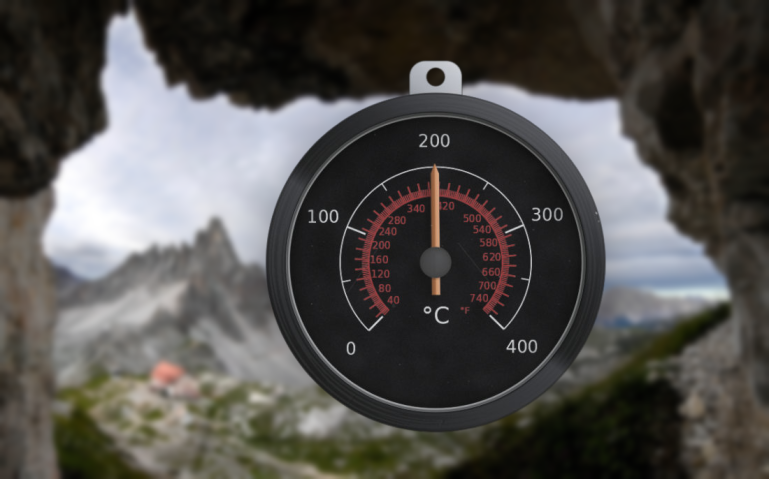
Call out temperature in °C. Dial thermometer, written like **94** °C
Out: **200** °C
